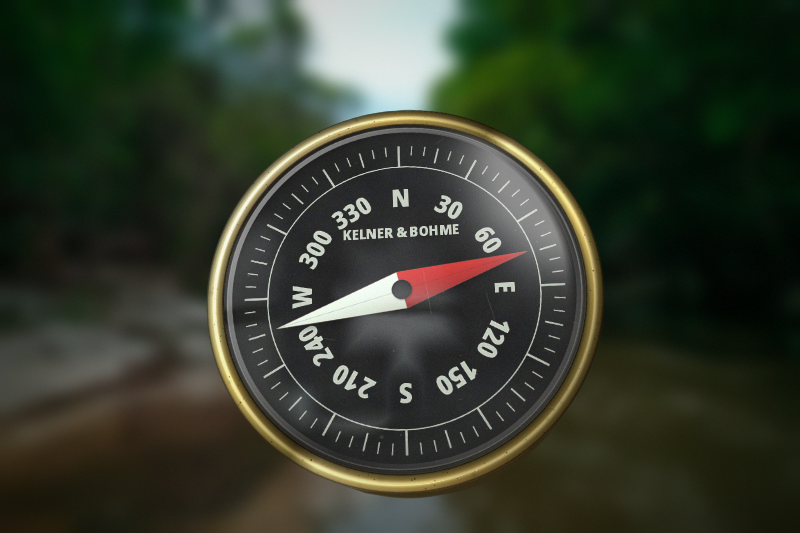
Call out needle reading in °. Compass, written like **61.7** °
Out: **75** °
